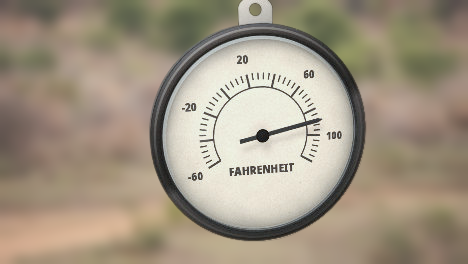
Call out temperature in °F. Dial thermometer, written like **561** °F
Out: **88** °F
